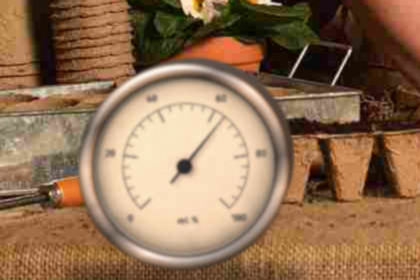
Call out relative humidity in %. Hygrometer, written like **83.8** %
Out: **64** %
